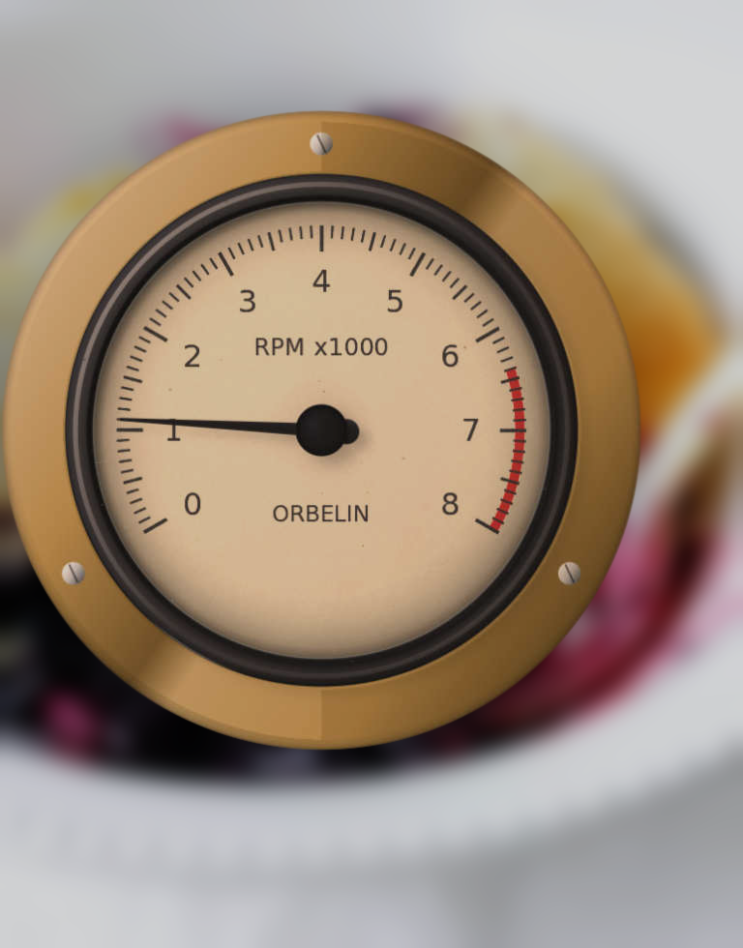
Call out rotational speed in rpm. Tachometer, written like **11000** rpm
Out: **1100** rpm
